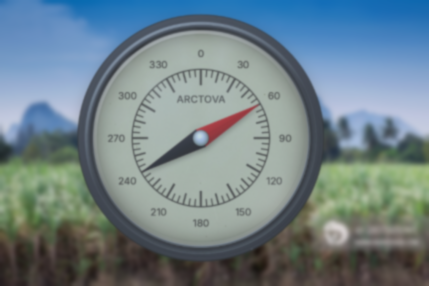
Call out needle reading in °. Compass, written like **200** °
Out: **60** °
